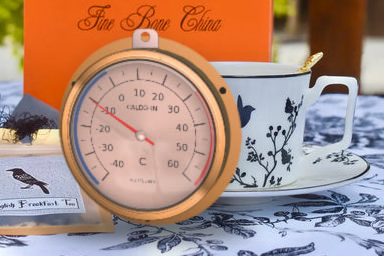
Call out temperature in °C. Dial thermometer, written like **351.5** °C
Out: **-10** °C
